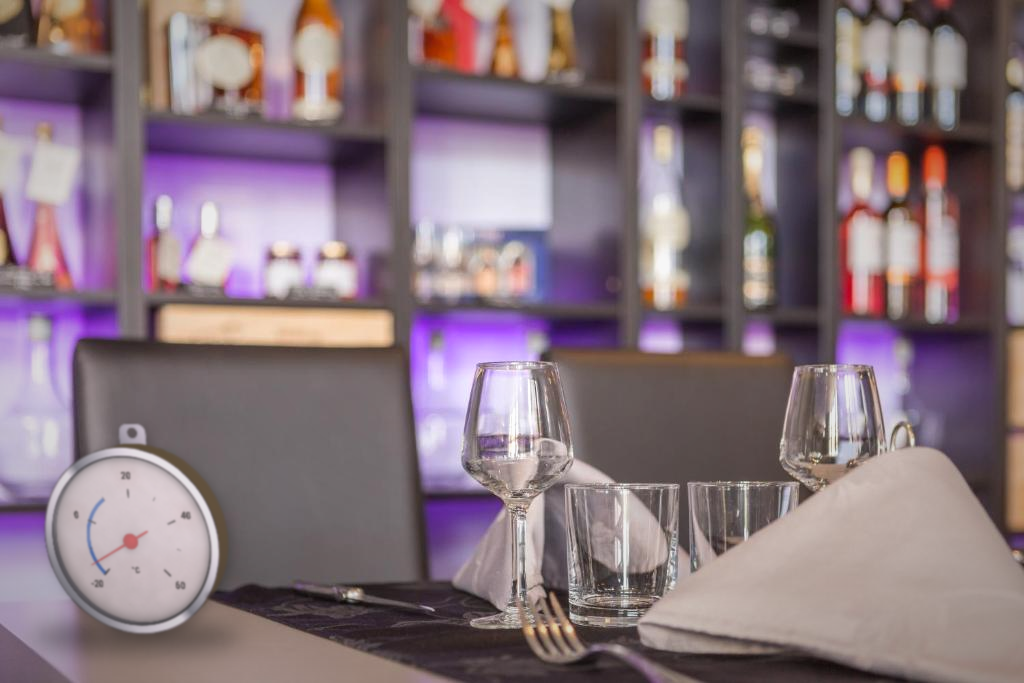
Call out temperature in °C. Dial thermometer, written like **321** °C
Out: **-15** °C
